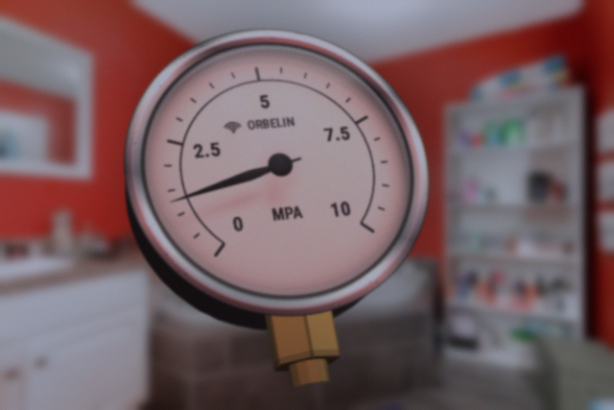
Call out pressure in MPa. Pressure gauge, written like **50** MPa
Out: **1.25** MPa
